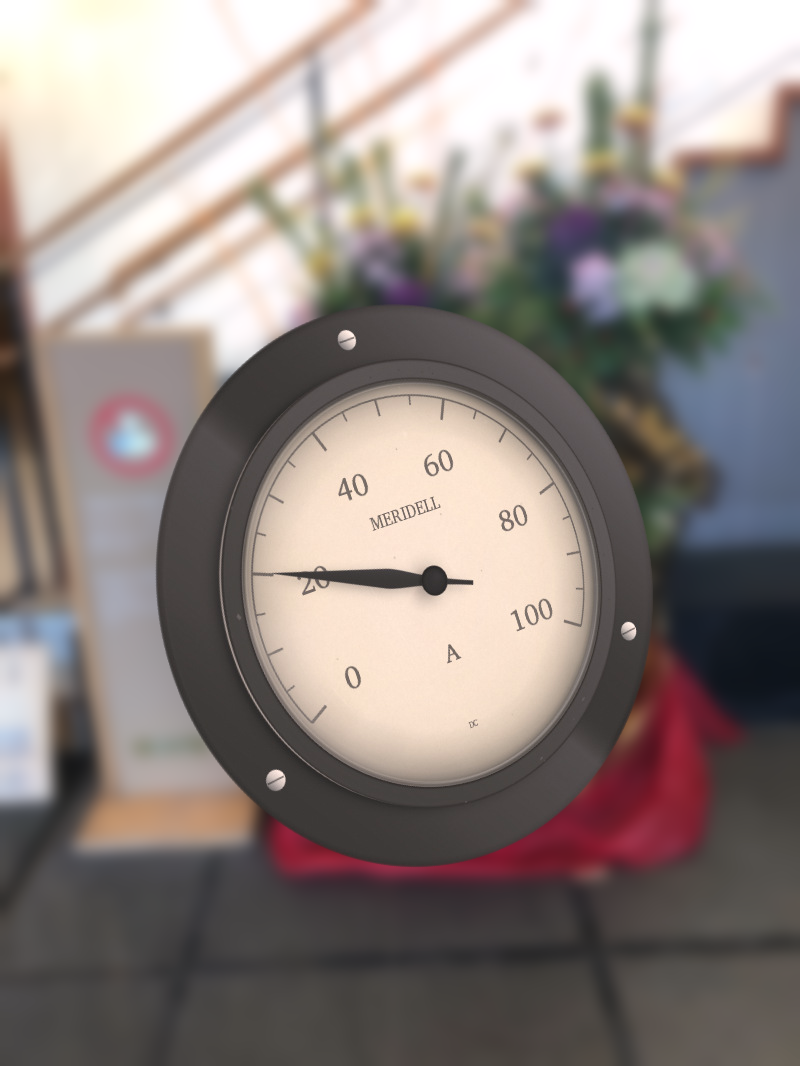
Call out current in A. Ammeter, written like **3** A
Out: **20** A
